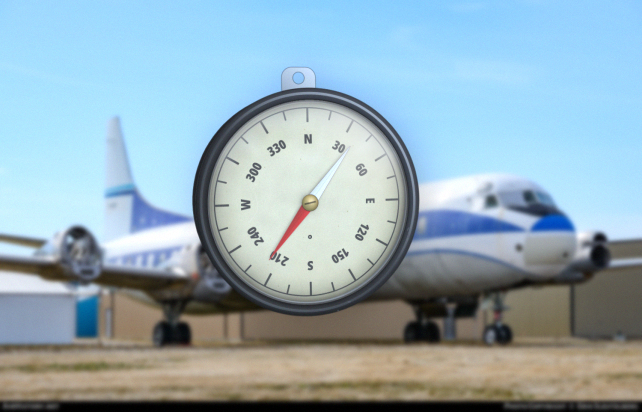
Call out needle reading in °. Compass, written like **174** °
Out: **217.5** °
